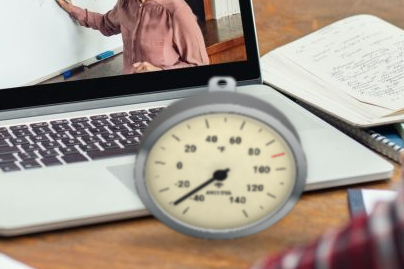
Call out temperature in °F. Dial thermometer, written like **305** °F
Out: **-30** °F
